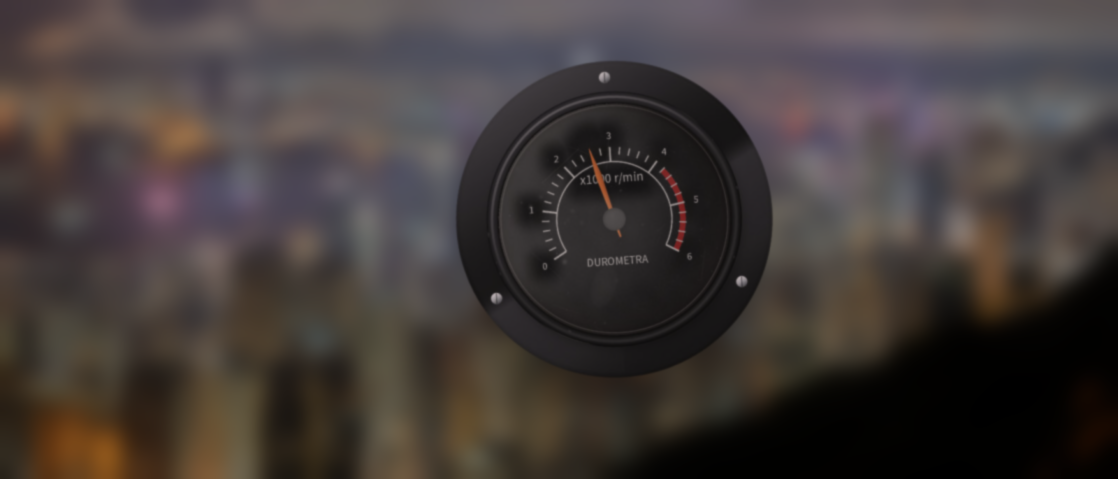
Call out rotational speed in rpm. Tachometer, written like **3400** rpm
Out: **2600** rpm
